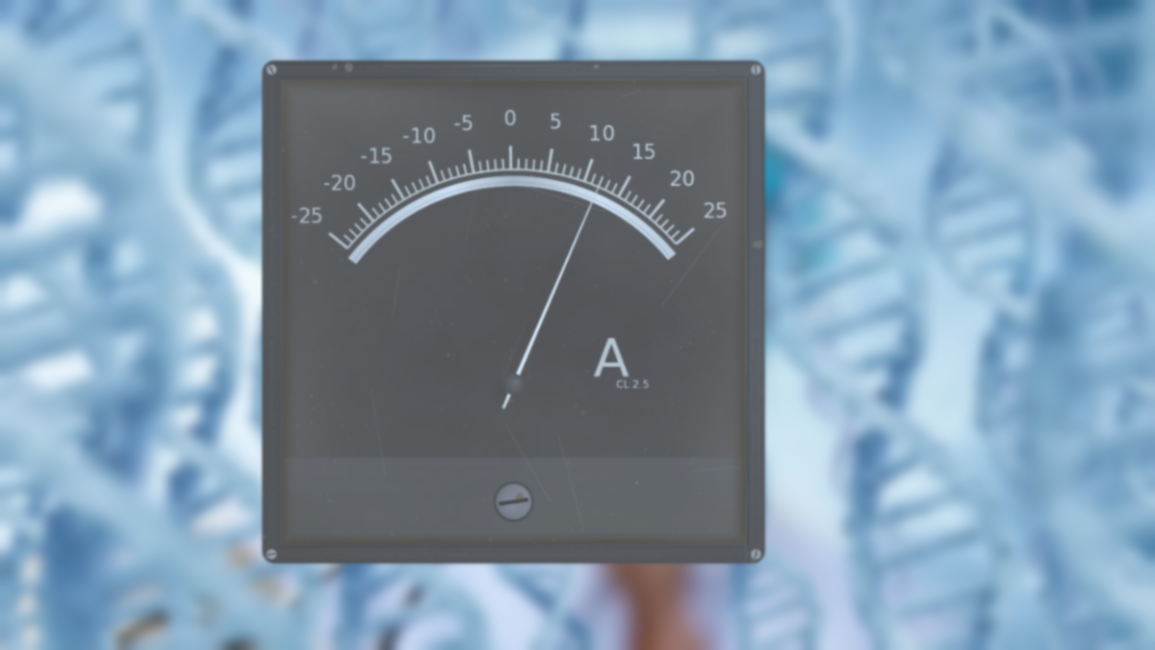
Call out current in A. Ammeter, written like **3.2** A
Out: **12** A
